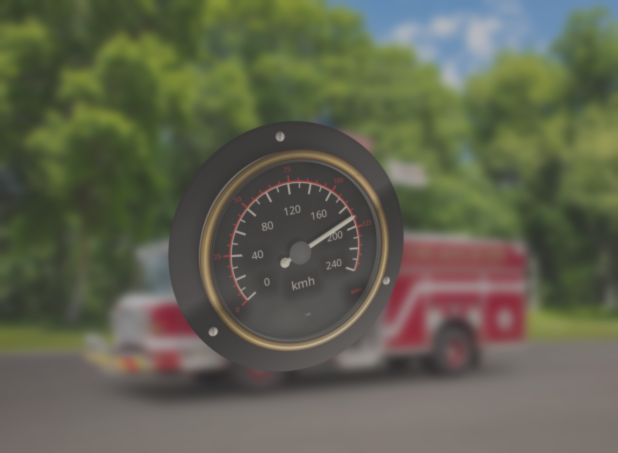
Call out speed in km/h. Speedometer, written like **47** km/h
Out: **190** km/h
